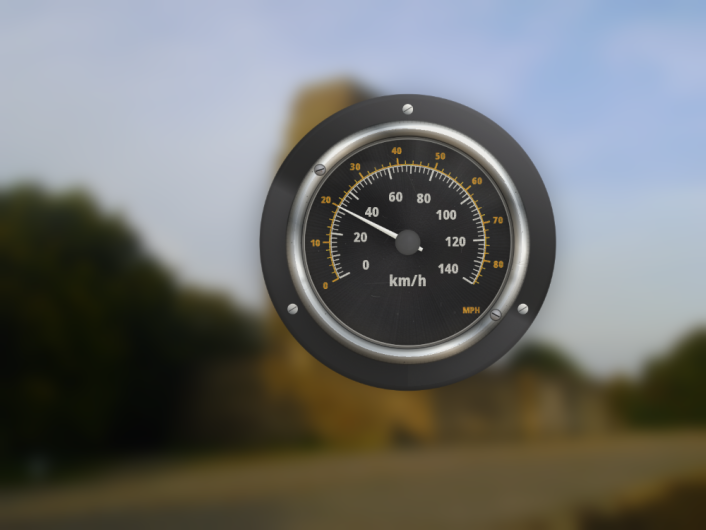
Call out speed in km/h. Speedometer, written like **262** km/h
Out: **32** km/h
